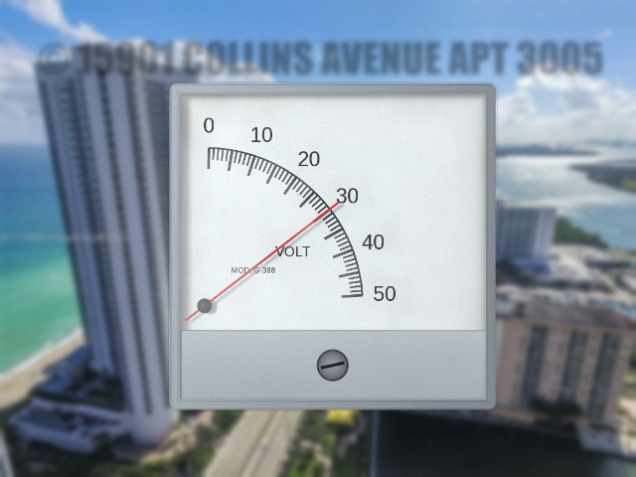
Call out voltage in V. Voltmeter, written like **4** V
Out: **30** V
